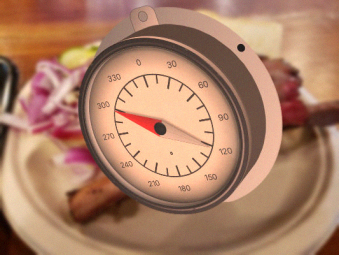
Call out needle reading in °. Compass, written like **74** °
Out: **300** °
